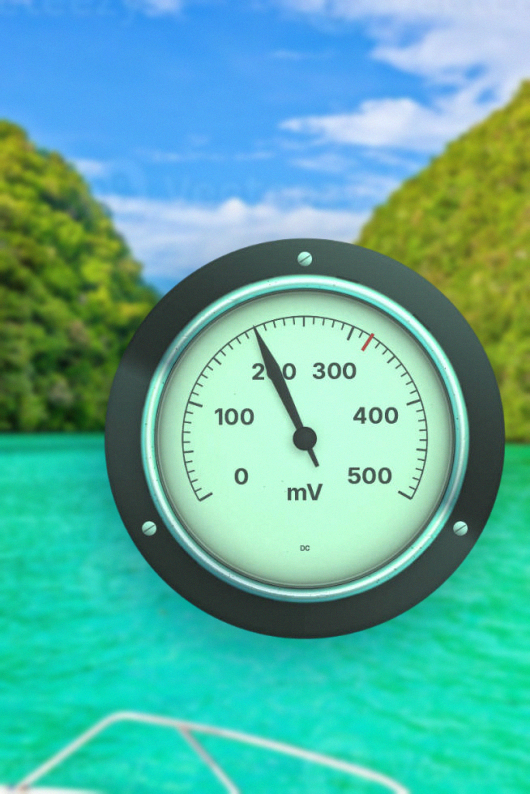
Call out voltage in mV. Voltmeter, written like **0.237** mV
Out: **200** mV
